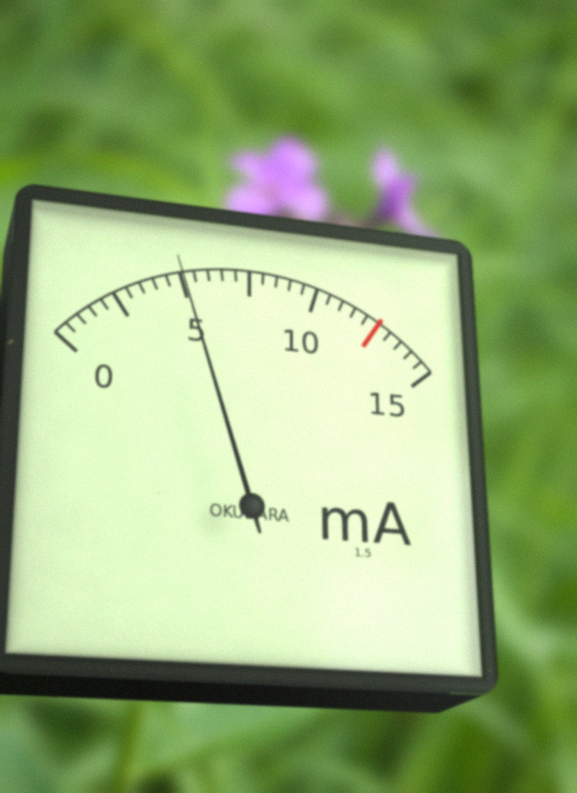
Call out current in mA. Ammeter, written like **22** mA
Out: **5** mA
